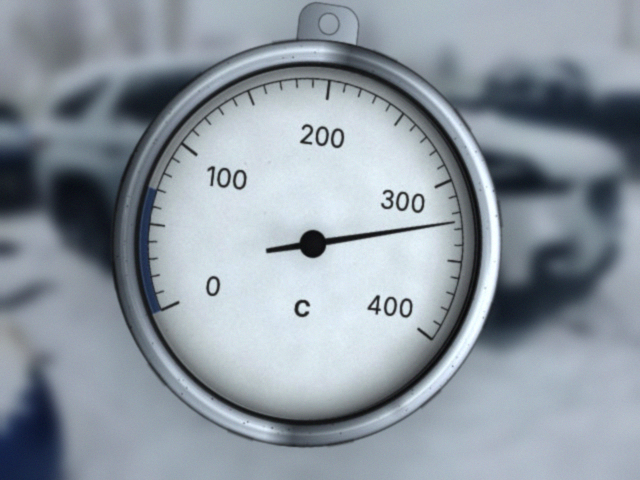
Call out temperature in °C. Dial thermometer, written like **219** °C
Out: **325** °C
